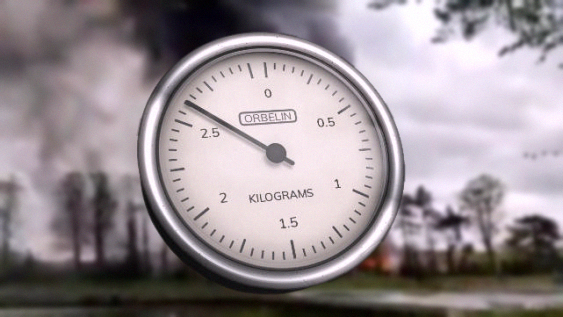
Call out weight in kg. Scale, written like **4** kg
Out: **2.6** kg
